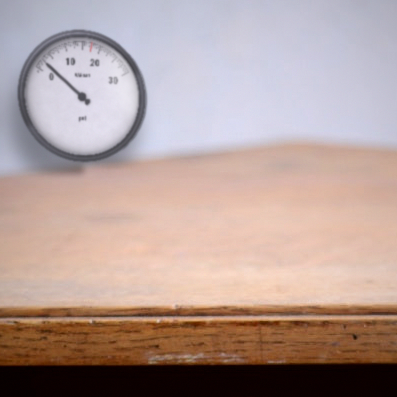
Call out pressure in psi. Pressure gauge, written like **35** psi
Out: **2.5** psi
